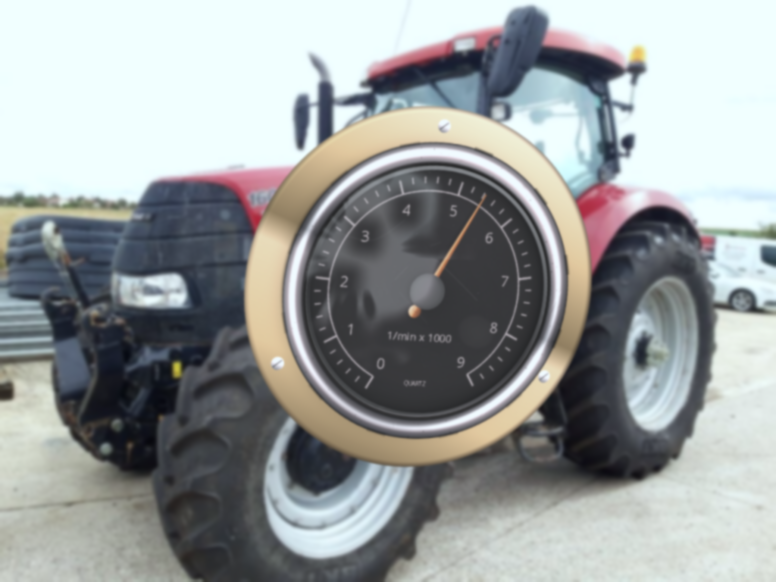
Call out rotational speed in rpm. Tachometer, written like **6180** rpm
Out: **5400** rpm
